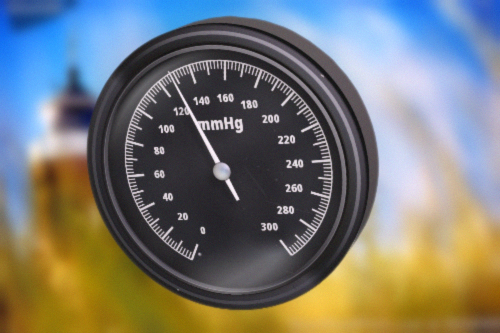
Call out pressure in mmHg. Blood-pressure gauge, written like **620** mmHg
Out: **130** mmHg
